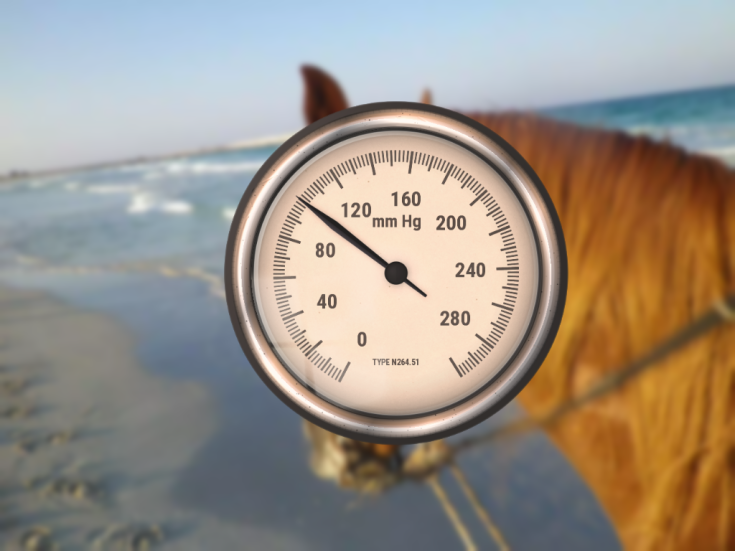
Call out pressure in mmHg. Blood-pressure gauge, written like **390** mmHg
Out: **100** mmHg
